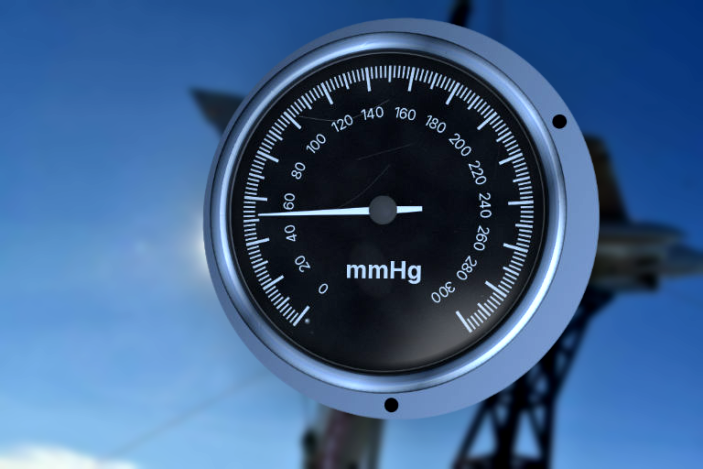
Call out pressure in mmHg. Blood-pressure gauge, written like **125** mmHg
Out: **52** mmHg
